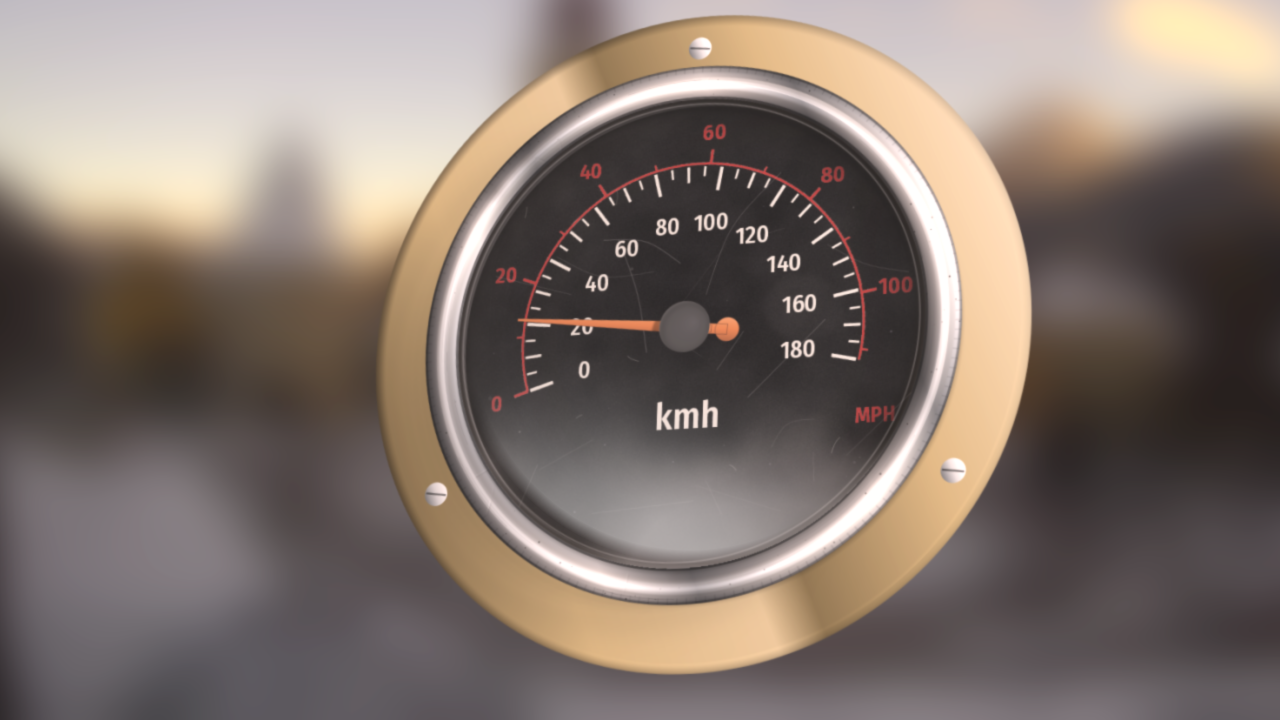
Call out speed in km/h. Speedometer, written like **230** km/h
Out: **20** km/h
